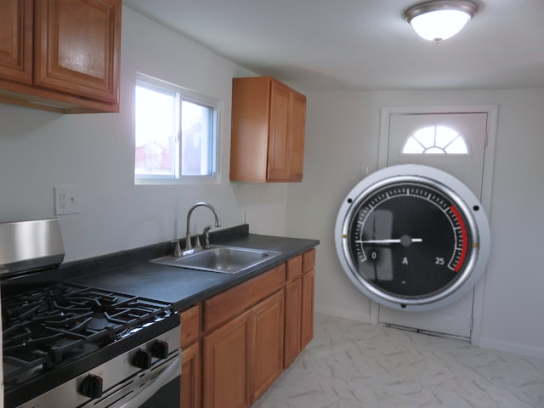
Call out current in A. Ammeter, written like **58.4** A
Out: **2.5** A
